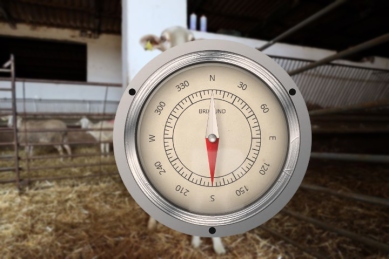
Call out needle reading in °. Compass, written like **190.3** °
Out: **180** °
